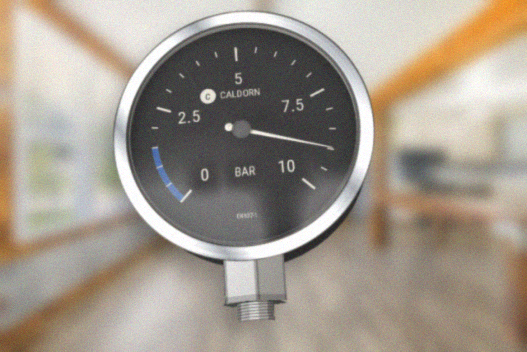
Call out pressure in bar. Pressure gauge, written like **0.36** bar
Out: **9** bar
